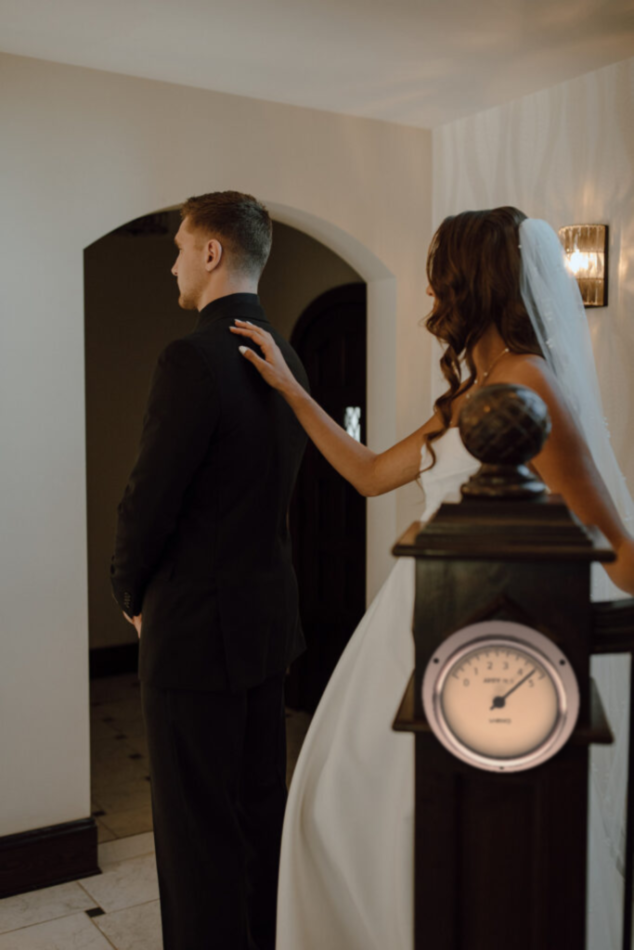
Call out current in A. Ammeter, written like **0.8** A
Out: **4.5** A
